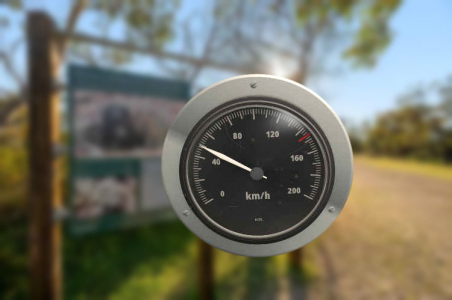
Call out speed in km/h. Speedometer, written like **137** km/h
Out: **50** km/h
